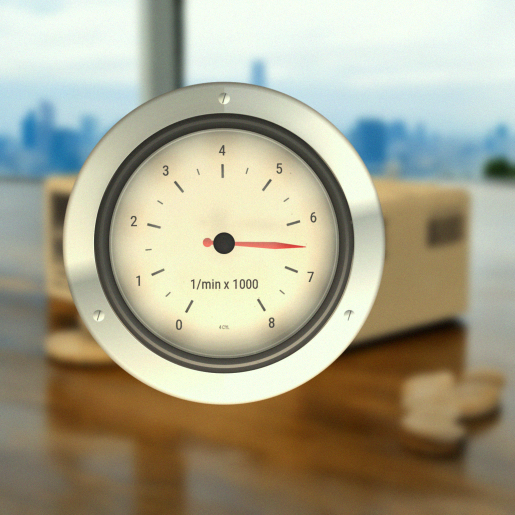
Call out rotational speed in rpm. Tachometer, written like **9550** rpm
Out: **6500** rpm
